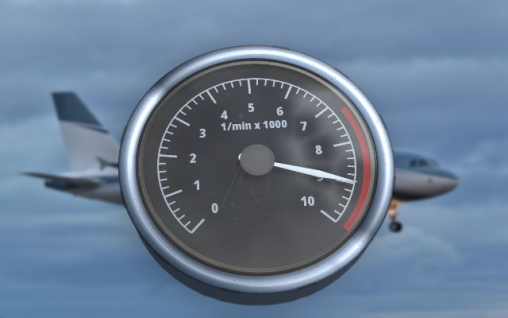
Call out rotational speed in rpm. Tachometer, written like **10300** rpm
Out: **9000** rpm
